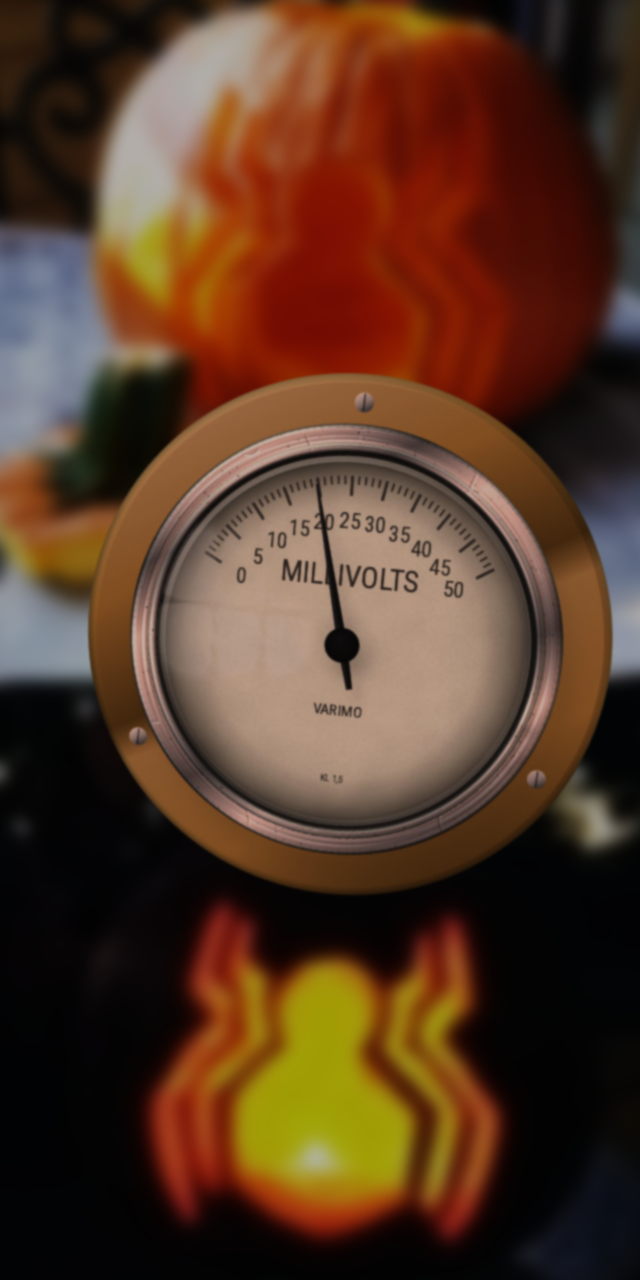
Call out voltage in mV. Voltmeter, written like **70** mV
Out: **20** mV
